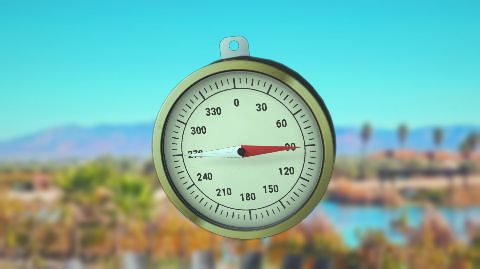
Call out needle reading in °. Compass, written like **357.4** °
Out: **90** °
